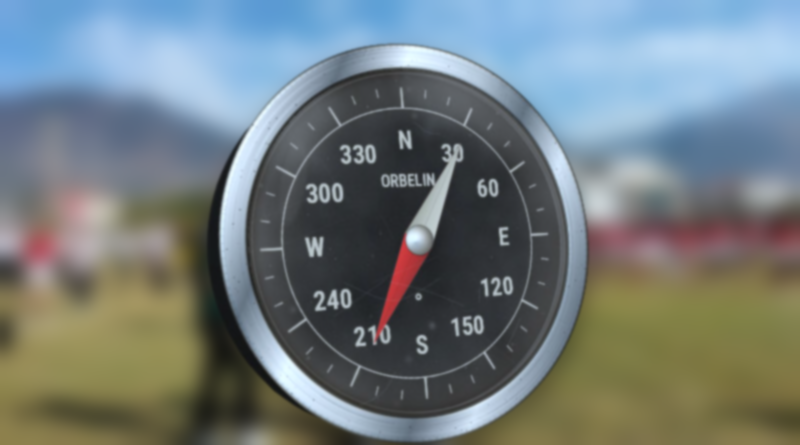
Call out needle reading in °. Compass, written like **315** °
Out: **210** °
